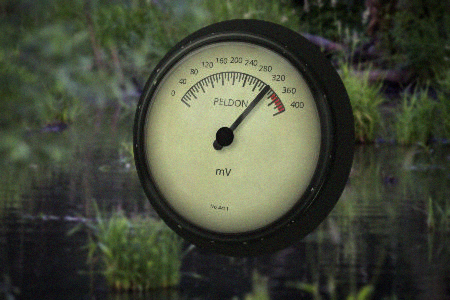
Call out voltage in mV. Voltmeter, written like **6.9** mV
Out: **320** mV
